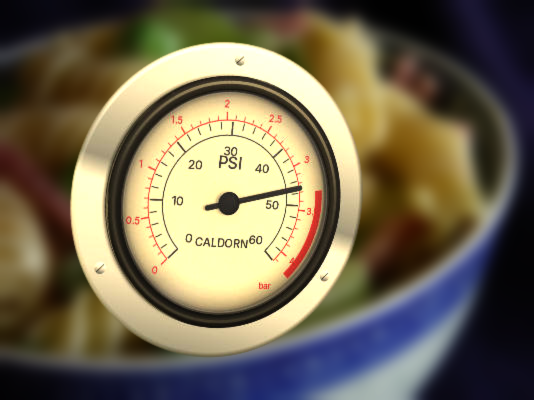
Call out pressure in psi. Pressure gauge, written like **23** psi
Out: **47** psi
